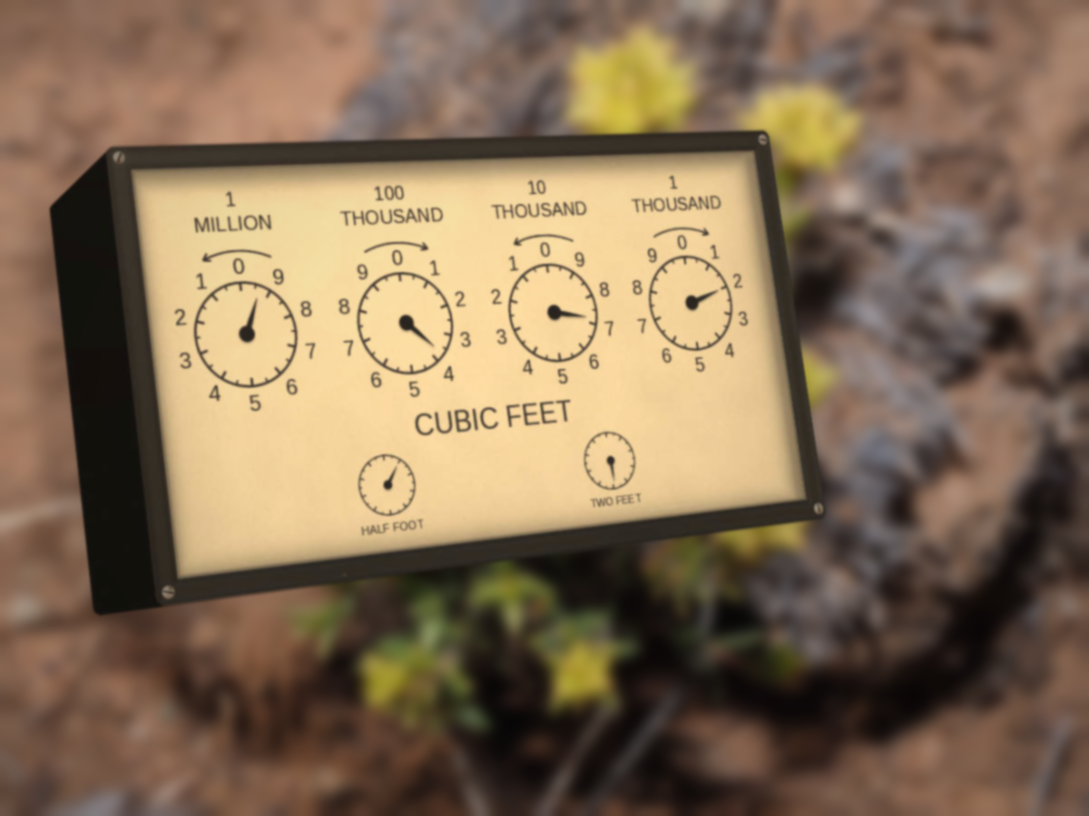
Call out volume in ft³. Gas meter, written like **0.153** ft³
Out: **937200** ft³
